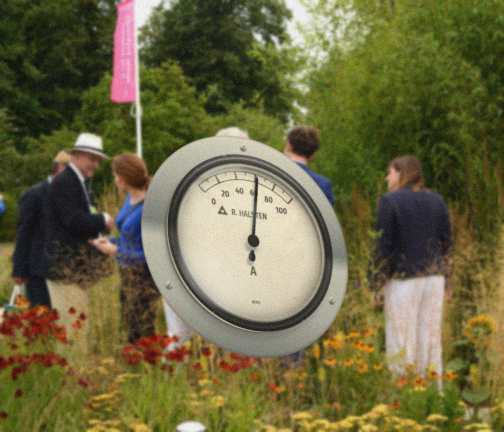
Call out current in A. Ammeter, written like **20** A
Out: **60** A
